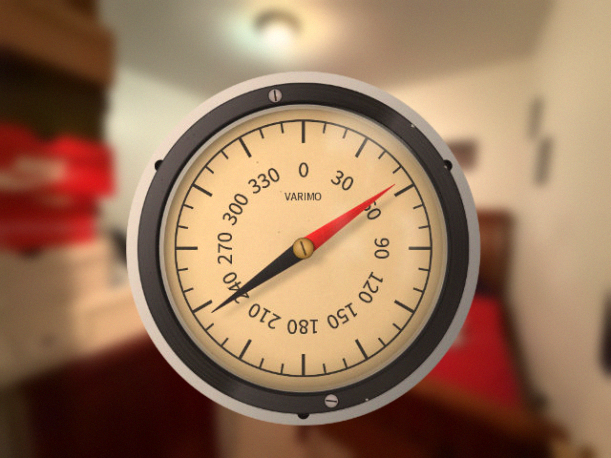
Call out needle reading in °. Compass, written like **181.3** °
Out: **55** °
